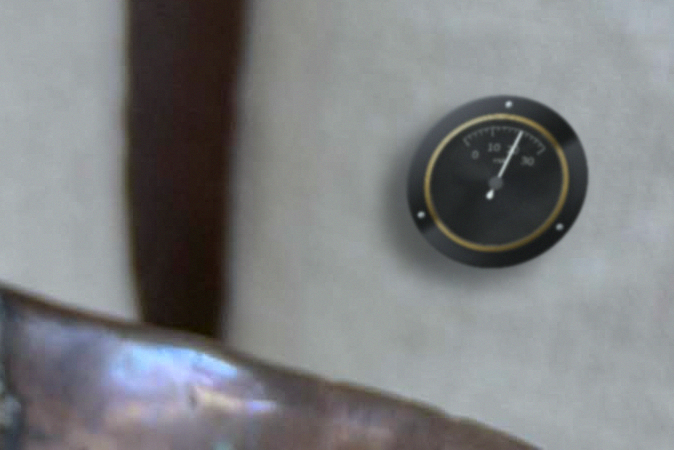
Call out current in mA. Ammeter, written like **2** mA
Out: **20** mA
